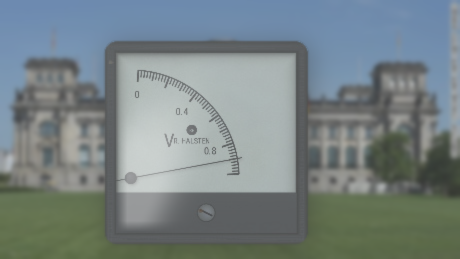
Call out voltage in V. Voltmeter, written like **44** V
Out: **0.9** V
